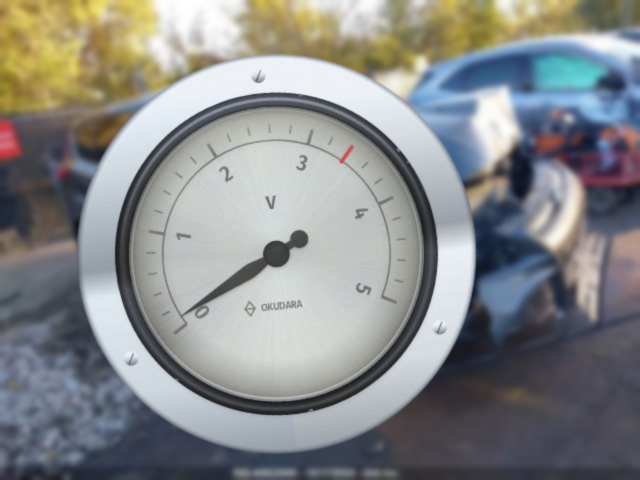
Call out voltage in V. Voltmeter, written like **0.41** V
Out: **0.1** V
